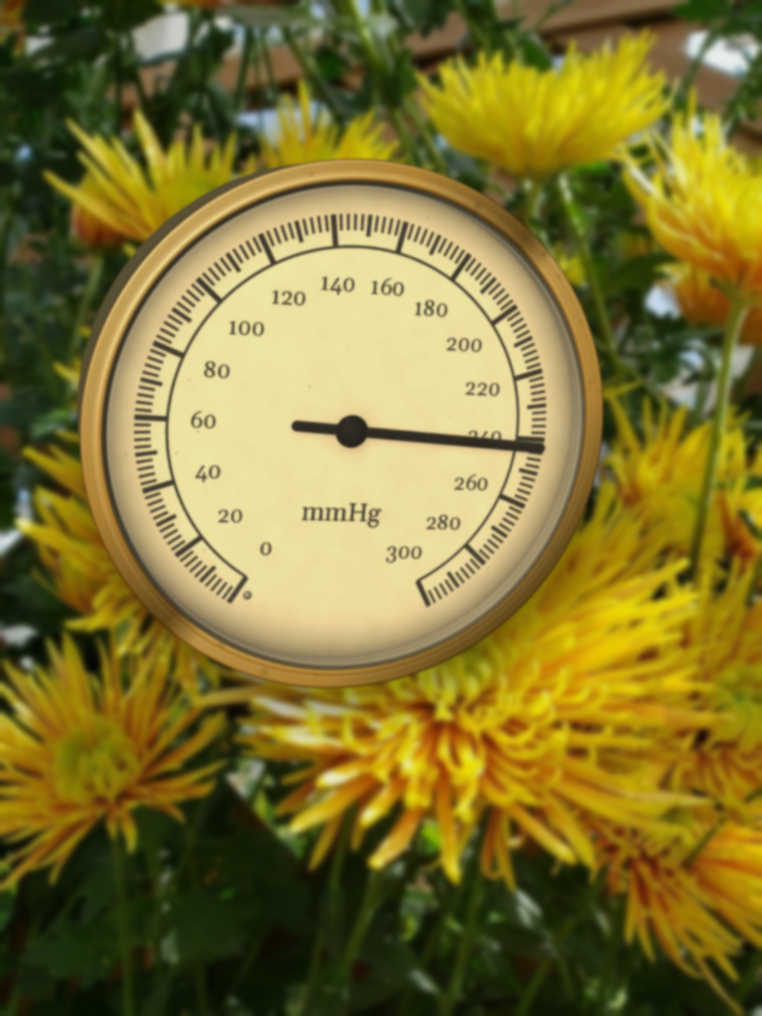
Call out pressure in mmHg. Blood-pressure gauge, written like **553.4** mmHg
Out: **242** mmHg
